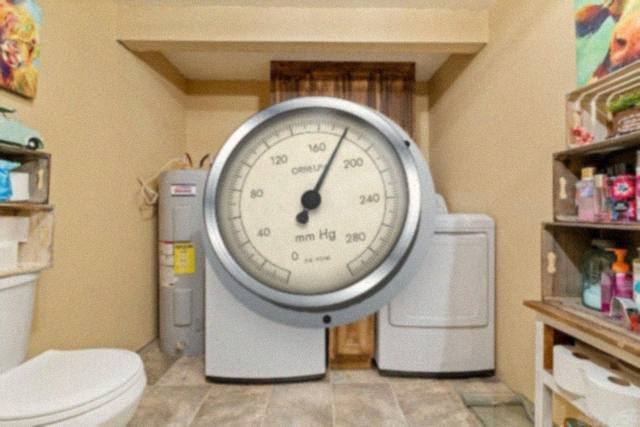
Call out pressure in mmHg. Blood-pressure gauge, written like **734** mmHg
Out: **180** mmHg
